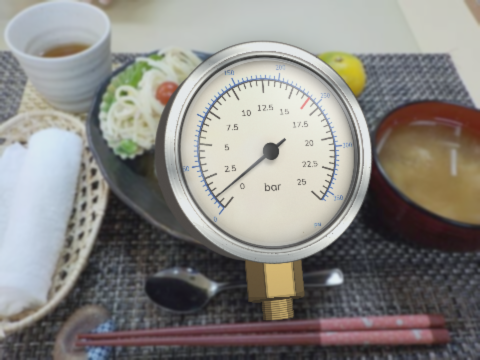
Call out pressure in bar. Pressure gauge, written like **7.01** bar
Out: **1** bar
